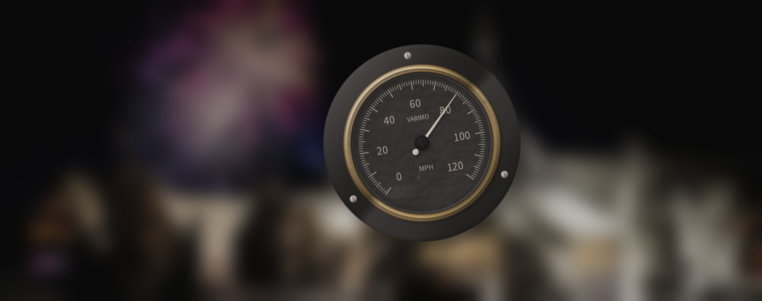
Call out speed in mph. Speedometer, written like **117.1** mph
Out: **80** mph
